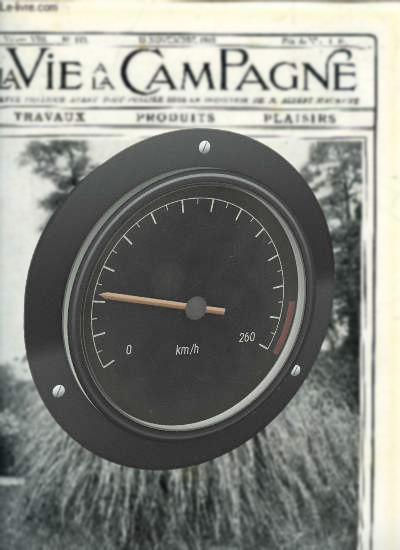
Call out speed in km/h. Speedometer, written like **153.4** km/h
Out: **45** km/h
